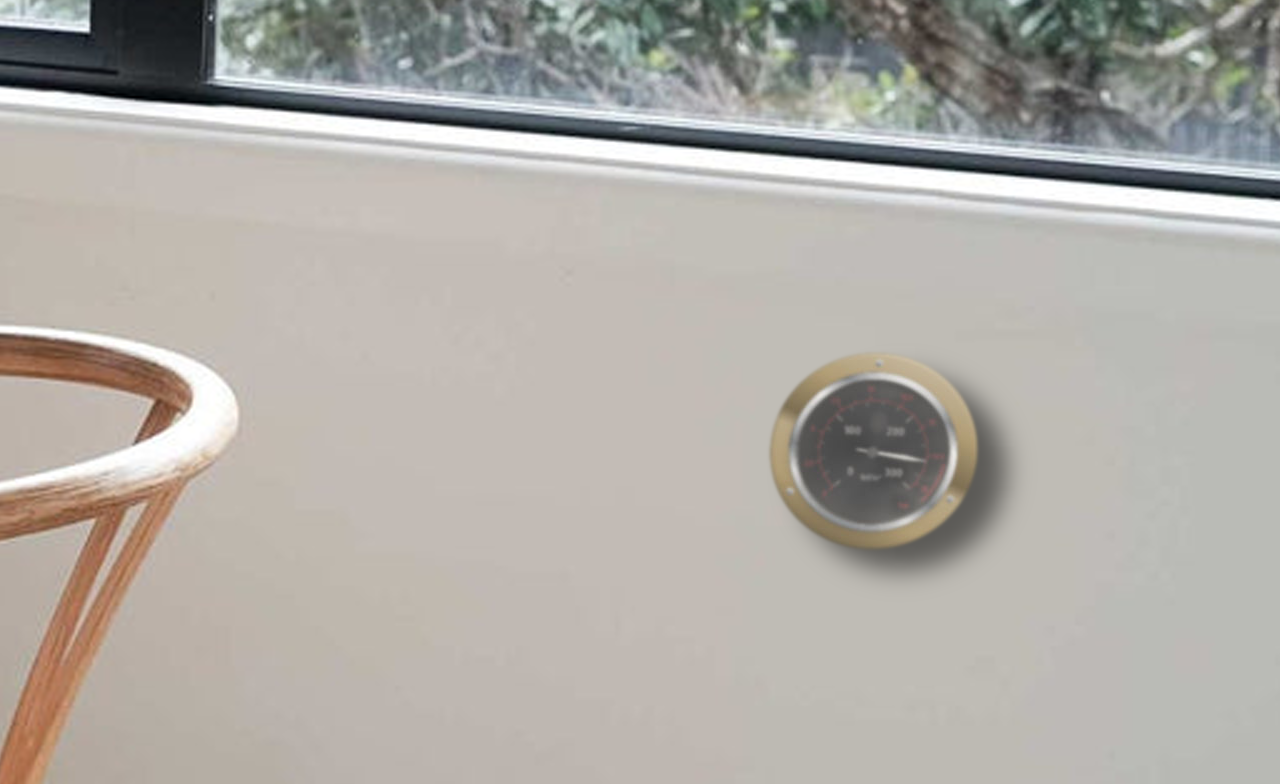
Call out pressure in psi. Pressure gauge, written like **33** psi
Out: **260** psi
